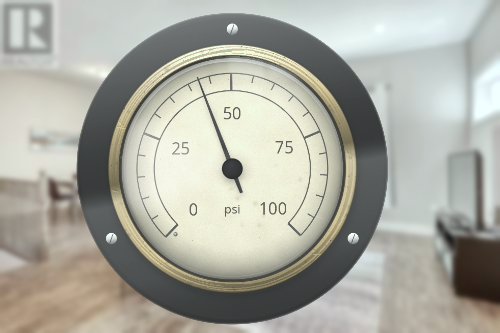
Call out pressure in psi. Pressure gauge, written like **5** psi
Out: **42.5** psi
